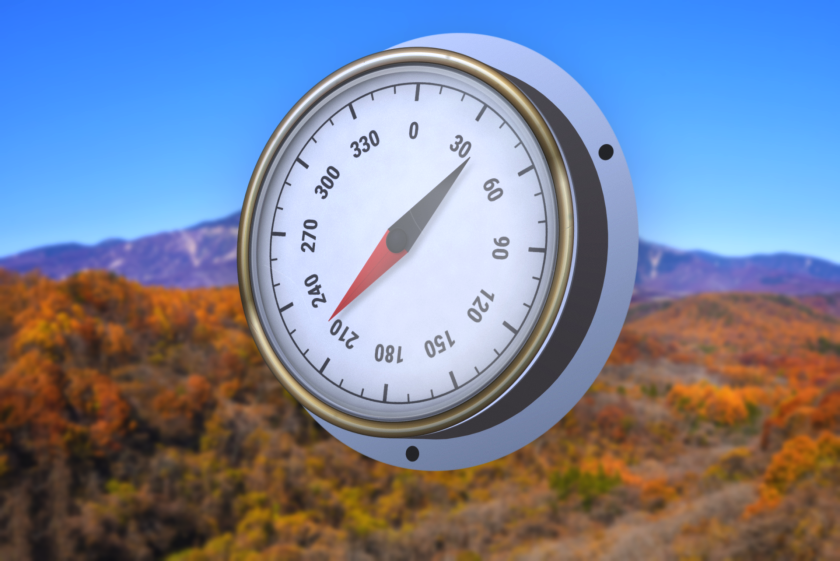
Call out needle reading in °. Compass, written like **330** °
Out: **220** °
